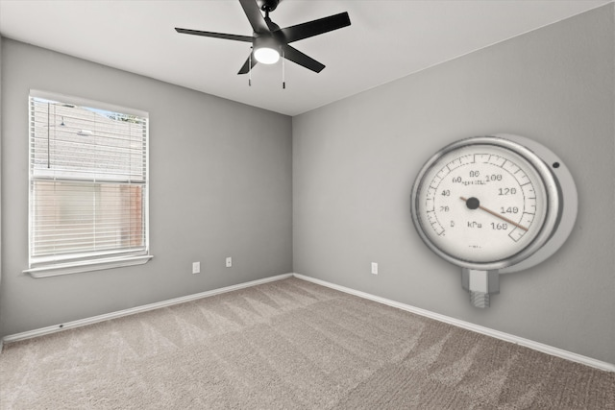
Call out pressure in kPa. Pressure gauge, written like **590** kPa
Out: **150** kPa
